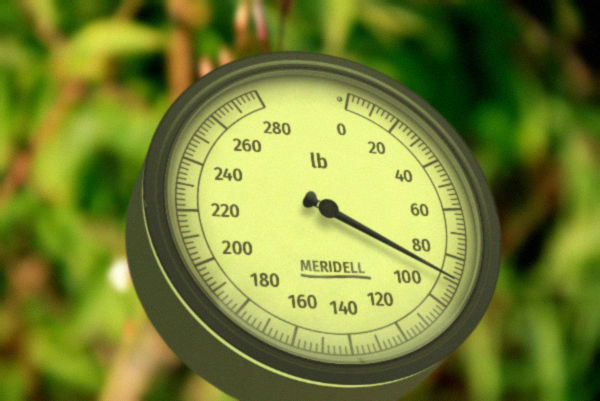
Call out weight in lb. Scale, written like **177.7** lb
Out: **90** lb
